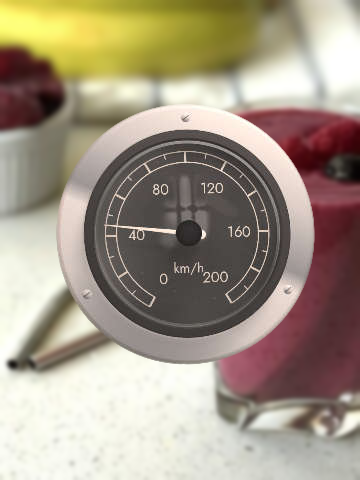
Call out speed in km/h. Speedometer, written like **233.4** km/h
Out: **45** km/h
